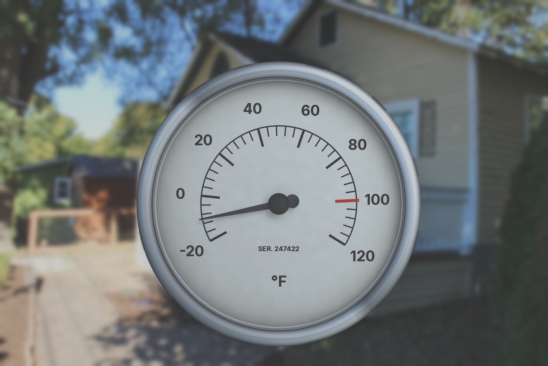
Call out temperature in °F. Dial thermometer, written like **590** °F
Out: **-10** °F
